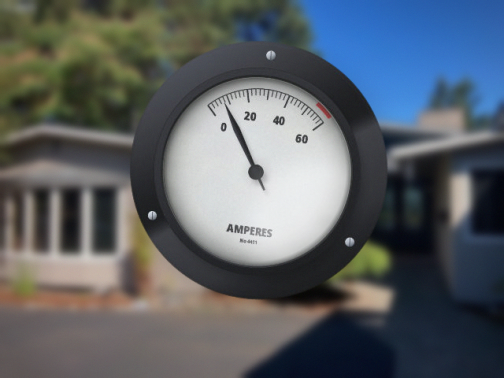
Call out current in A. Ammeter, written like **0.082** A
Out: **8** A
